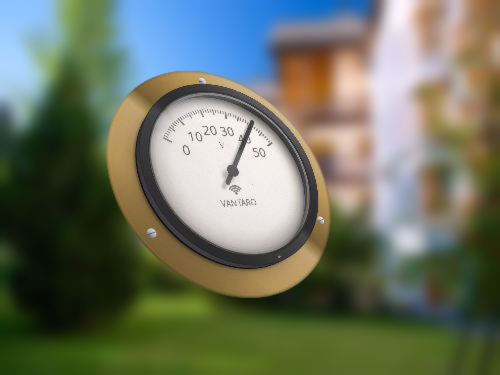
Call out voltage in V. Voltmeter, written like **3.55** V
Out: **40** V
